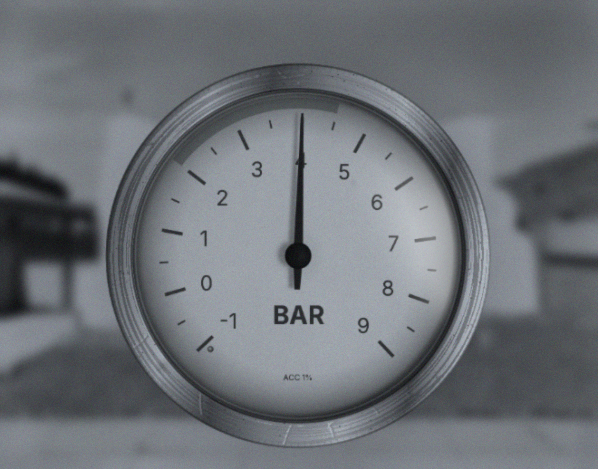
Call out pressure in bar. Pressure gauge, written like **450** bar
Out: **4** bar
